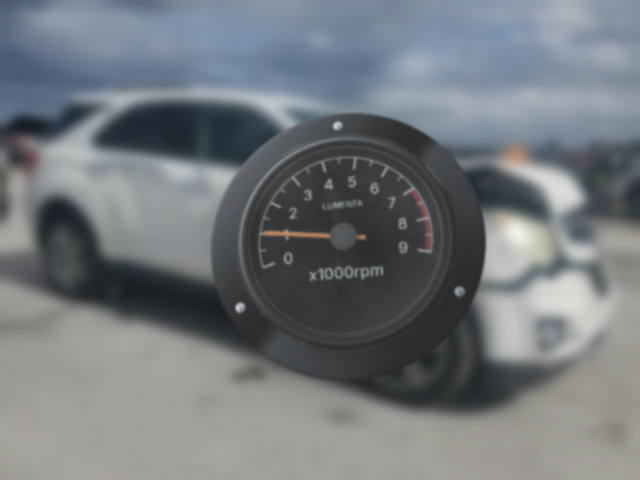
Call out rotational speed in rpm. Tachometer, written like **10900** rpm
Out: **1000** rpm
